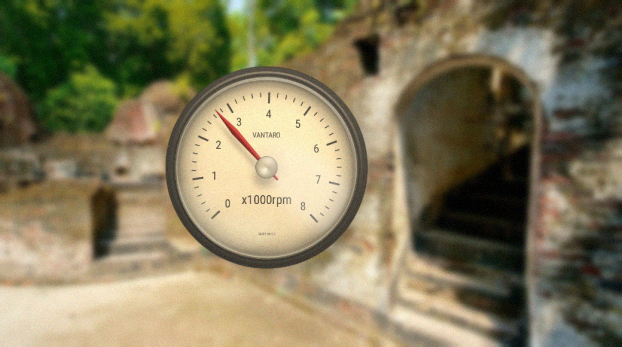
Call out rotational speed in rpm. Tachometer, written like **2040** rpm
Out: **2700** rpm
